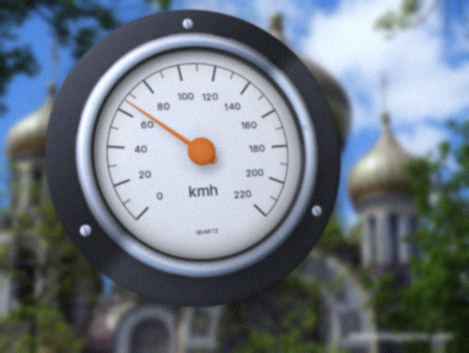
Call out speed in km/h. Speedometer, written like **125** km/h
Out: **65** km/h
